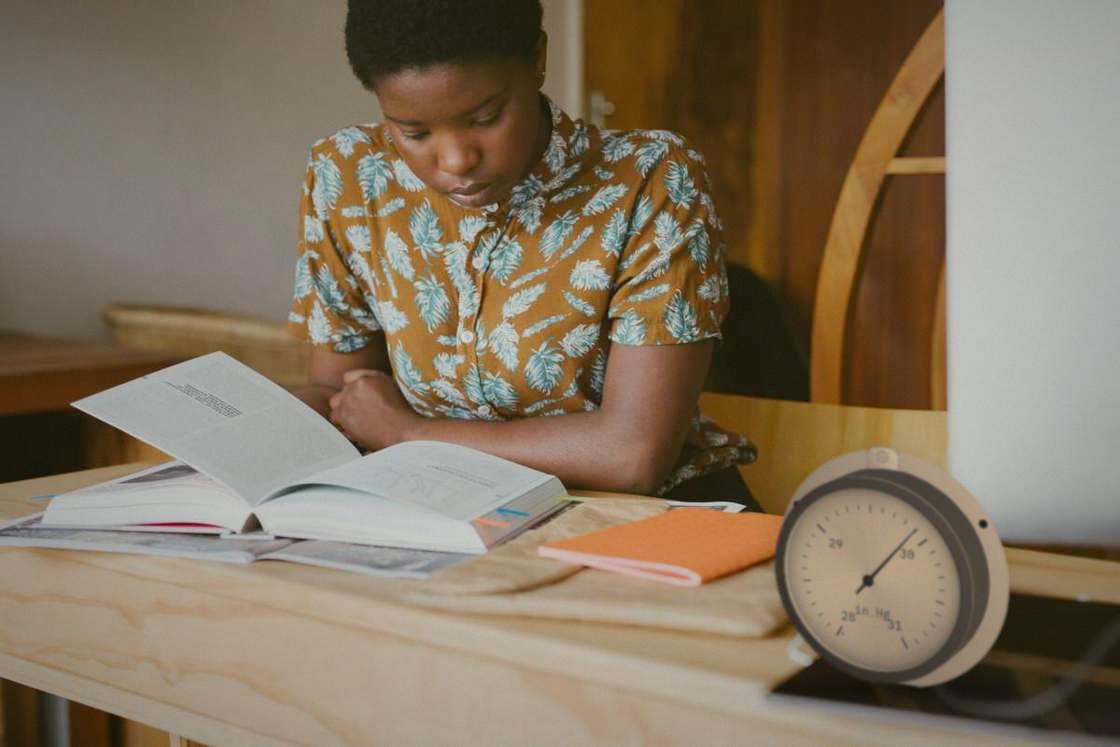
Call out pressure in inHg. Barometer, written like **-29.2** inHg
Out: **29.9** inHg
